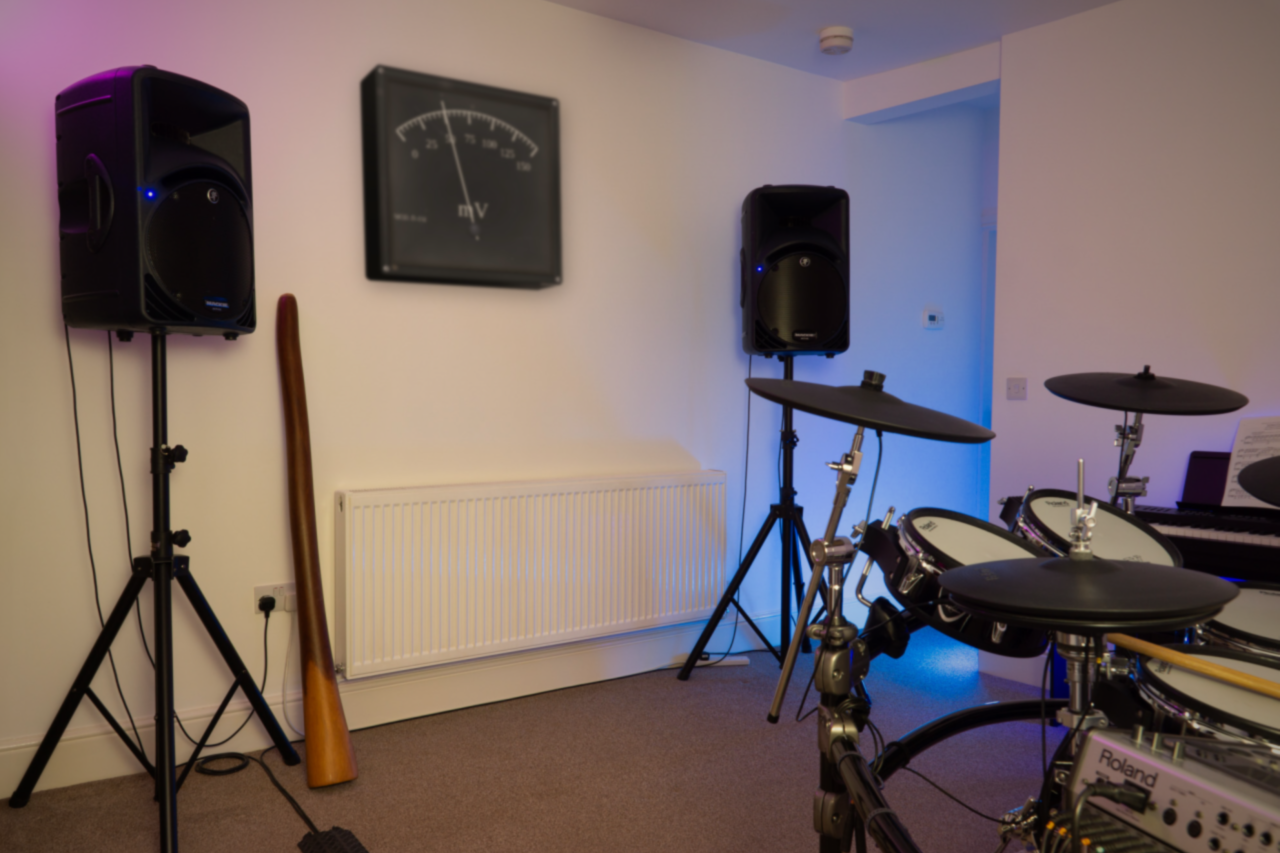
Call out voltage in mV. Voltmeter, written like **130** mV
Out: **50** mV
